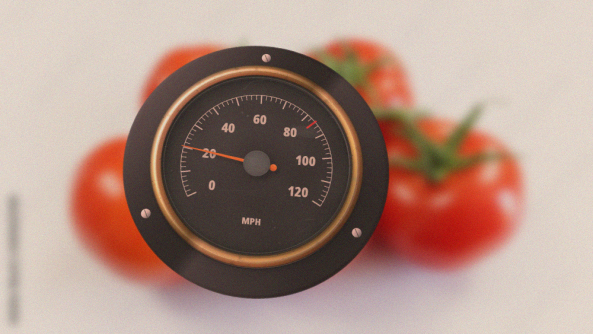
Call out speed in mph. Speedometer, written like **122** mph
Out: **20** mph
